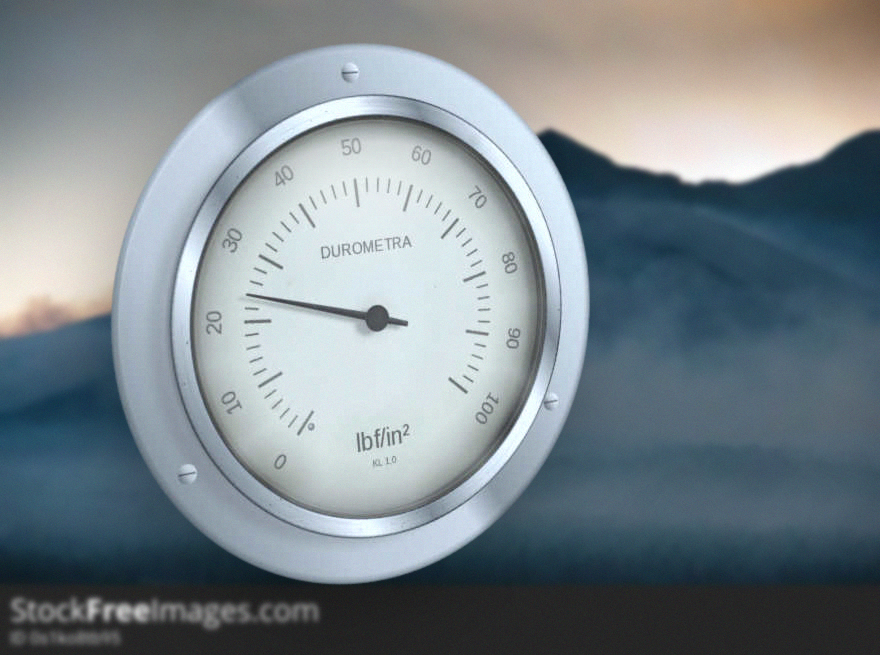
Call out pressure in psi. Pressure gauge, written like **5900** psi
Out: **24** psi
